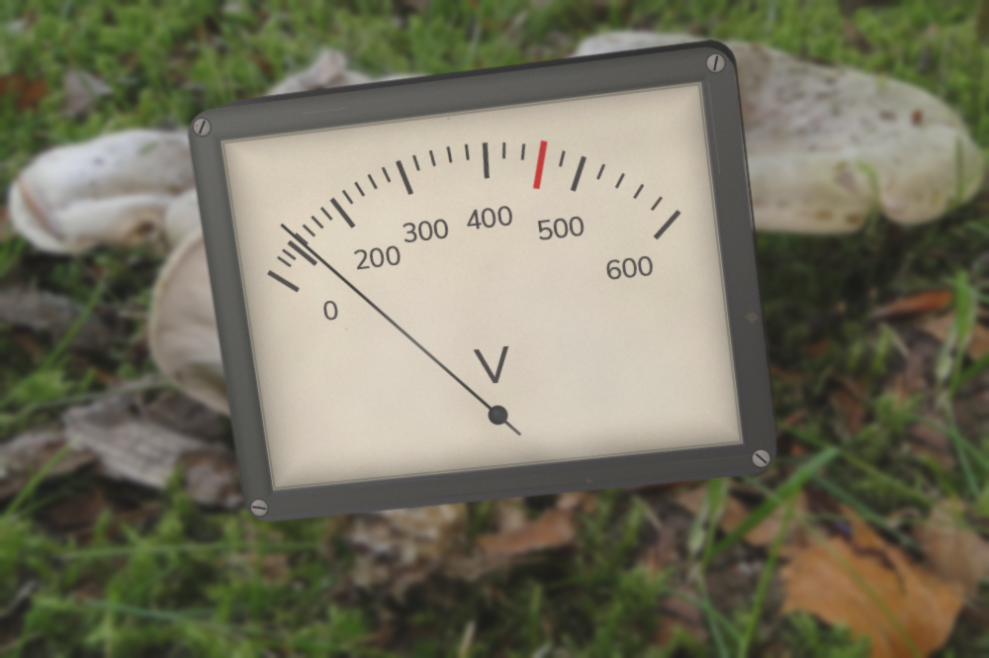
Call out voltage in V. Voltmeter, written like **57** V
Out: **120** V
